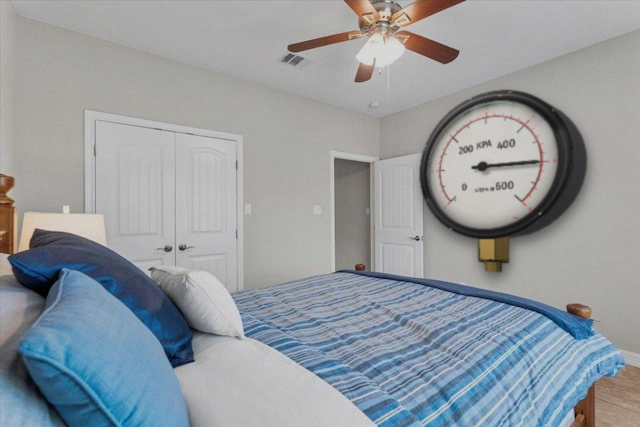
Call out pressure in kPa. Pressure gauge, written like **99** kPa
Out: **500** kPa
